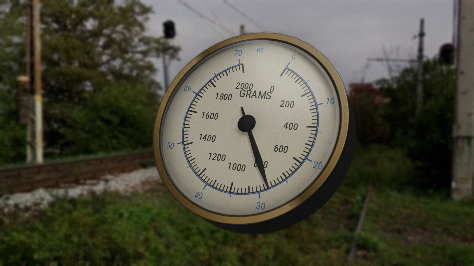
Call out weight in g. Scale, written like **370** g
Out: **800** g
